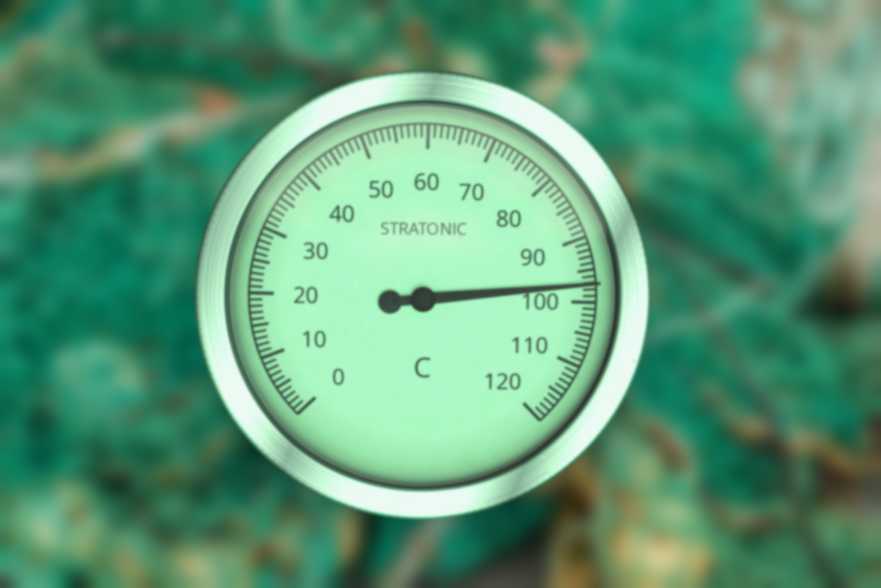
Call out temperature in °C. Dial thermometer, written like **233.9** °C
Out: **97** °C
